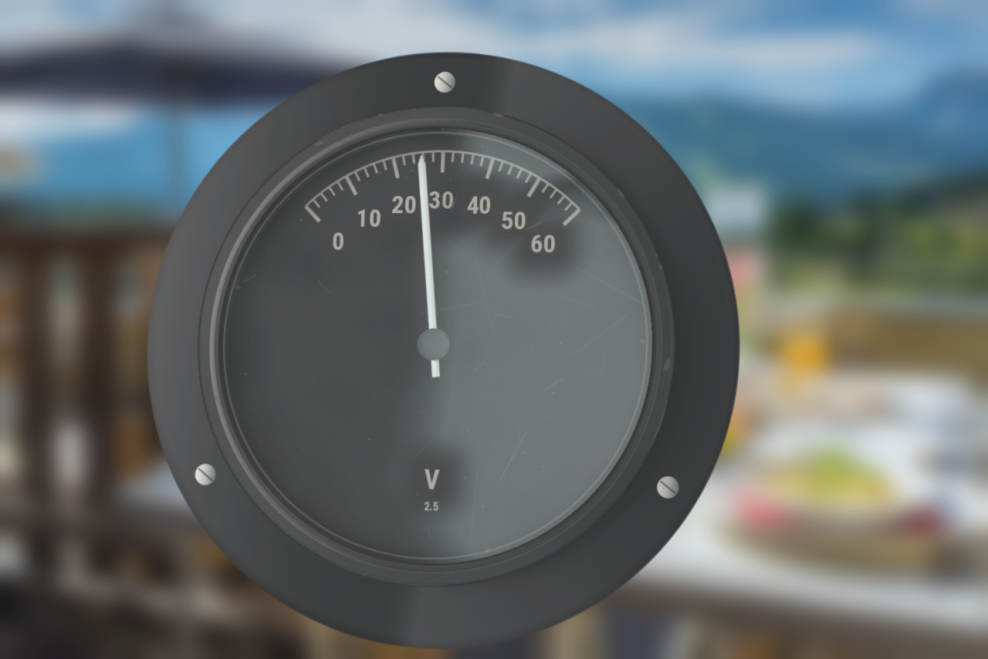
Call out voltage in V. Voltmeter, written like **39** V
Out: **26** V
